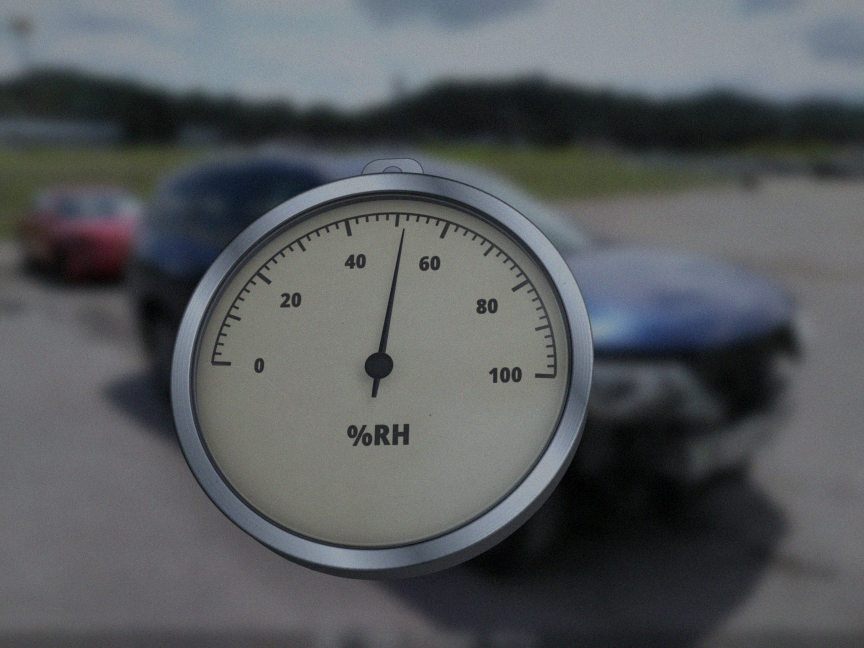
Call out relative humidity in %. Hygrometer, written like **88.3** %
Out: **52** %
